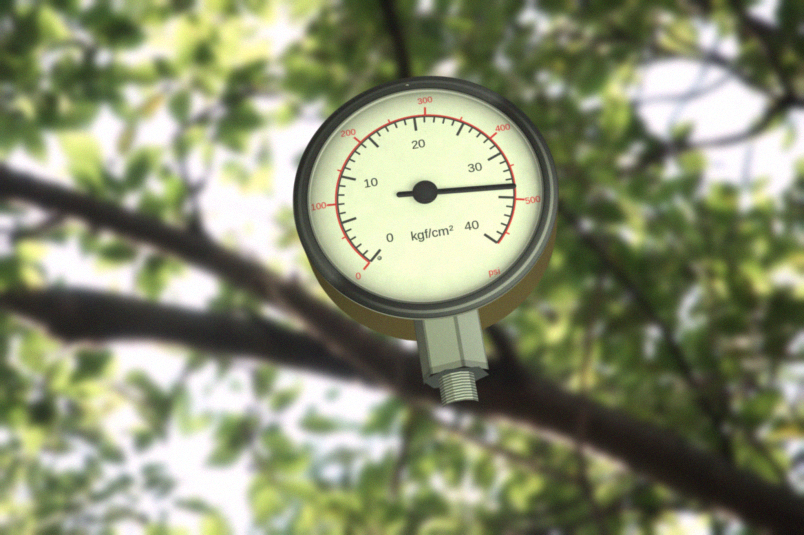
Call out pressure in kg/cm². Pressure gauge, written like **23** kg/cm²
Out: **34** kg/cm²
